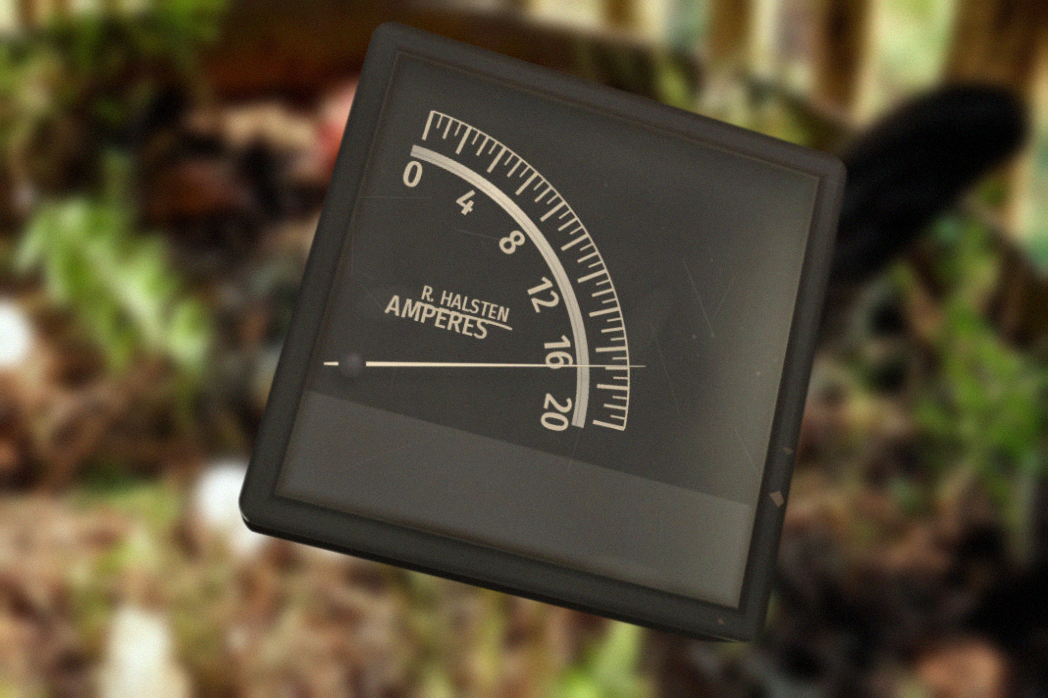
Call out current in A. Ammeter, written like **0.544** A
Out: **17** A
